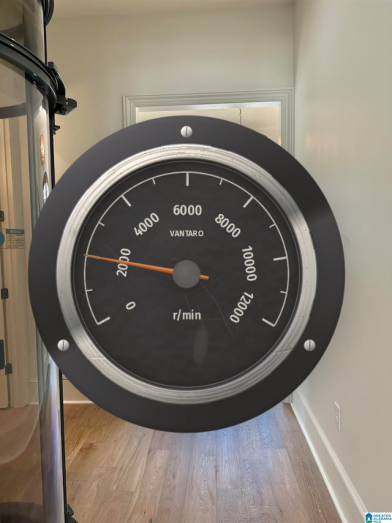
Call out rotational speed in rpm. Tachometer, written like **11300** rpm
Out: **2000** rpm
